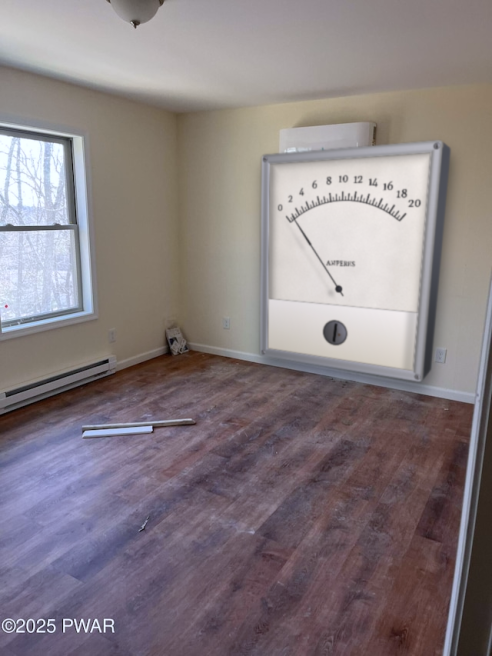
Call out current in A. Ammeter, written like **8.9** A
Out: **1** A
